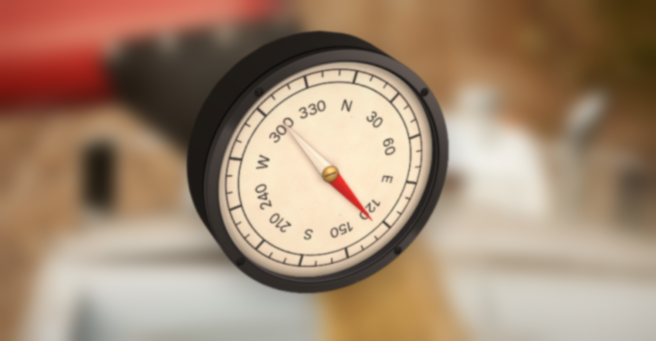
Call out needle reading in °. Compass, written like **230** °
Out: **125** °
